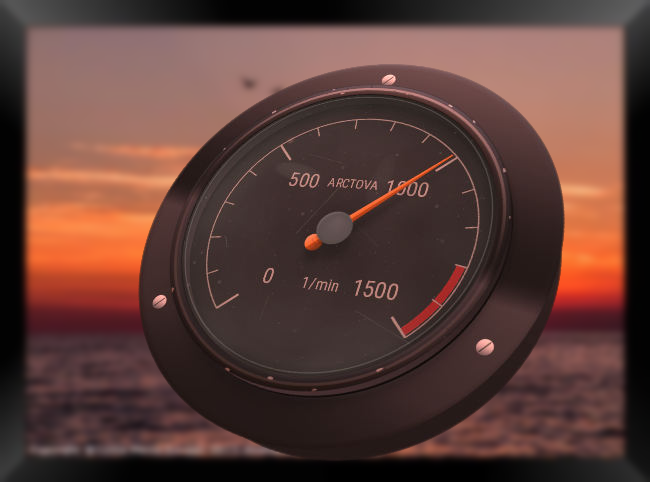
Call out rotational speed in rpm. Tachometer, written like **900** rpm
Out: **1000** rpm
